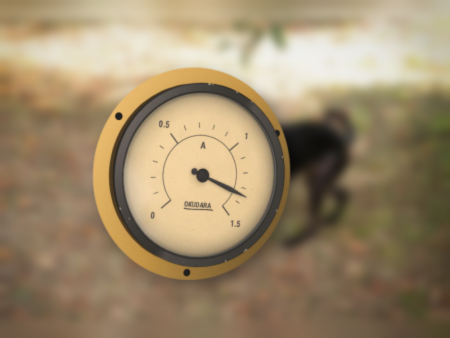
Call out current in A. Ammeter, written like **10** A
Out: **1.35** A
